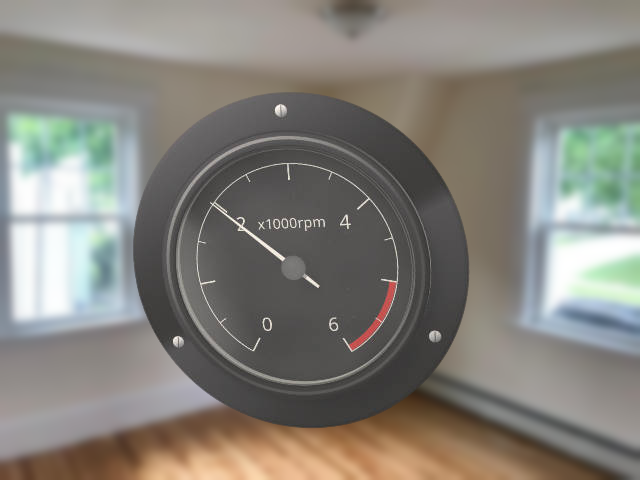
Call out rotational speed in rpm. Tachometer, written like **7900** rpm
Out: **2000** rpm
